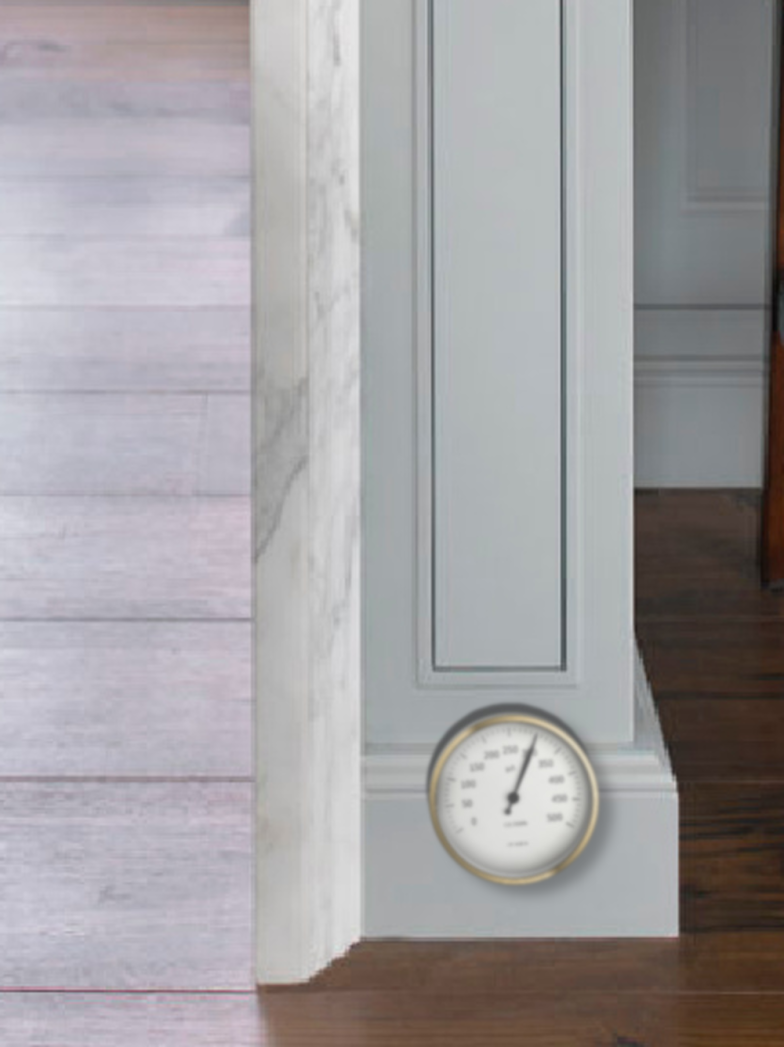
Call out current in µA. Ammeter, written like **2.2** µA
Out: **300** µA
